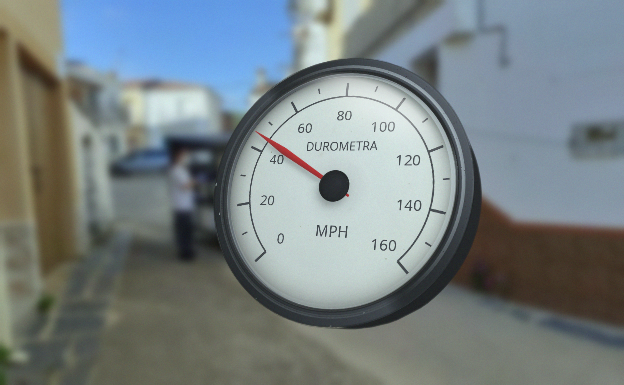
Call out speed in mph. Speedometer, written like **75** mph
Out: **45** mph
